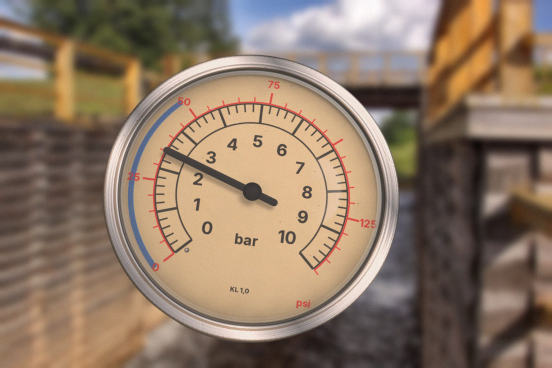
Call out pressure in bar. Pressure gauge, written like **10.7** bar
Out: **2.4** bar
